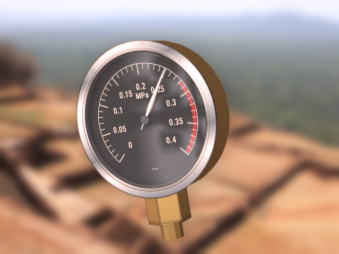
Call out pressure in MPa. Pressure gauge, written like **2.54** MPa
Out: **0.25** MPa
